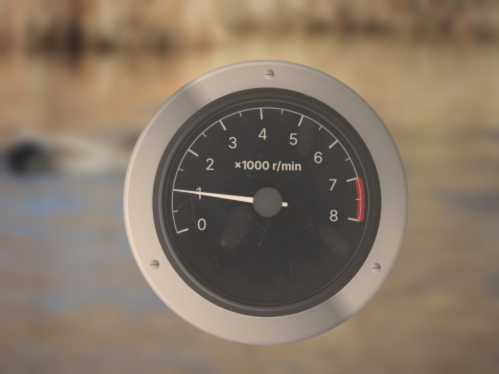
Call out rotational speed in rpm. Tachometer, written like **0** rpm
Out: **1000** rpm
